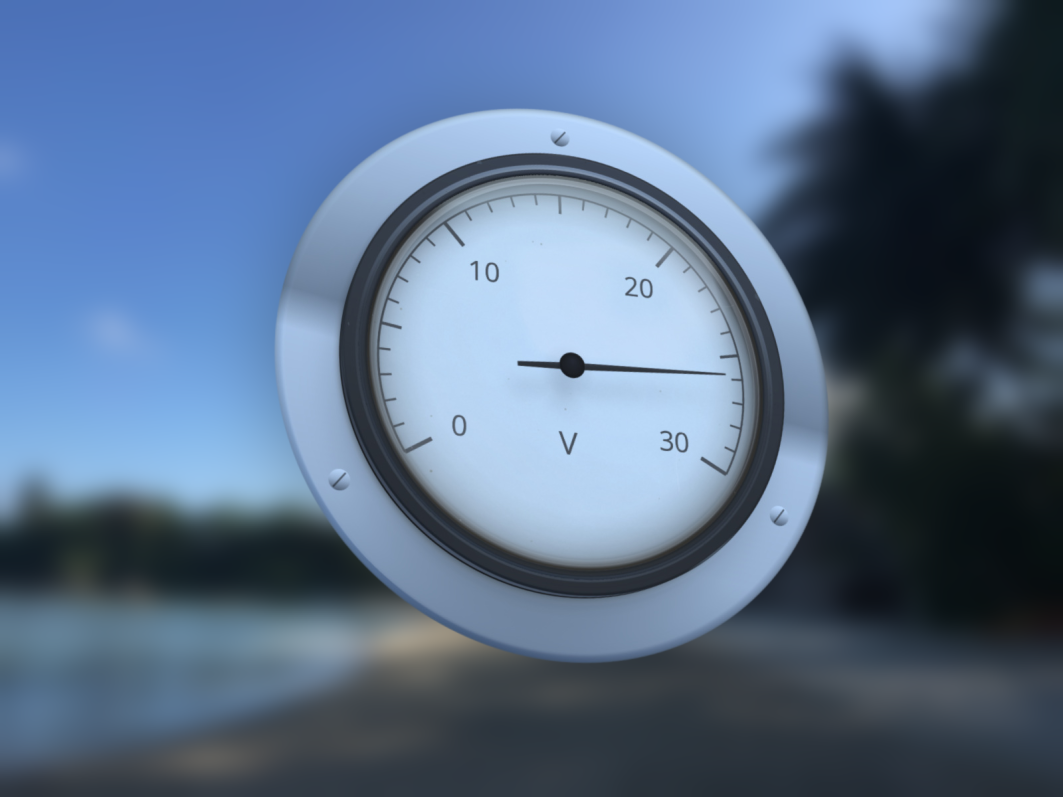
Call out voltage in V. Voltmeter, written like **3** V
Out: **26** V
